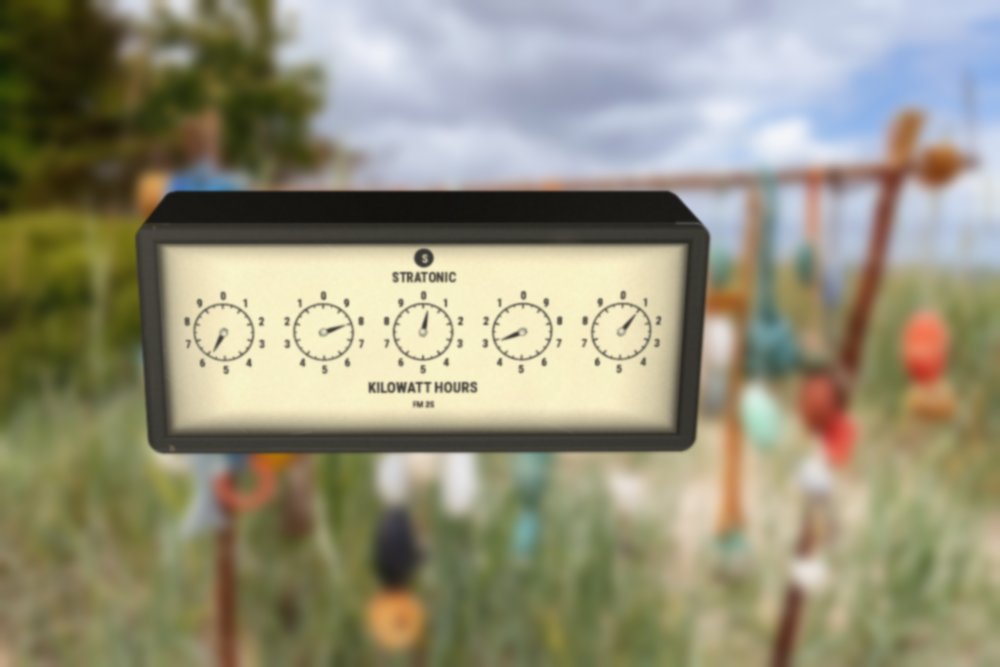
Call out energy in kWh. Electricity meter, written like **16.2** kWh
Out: **58031** kWh
